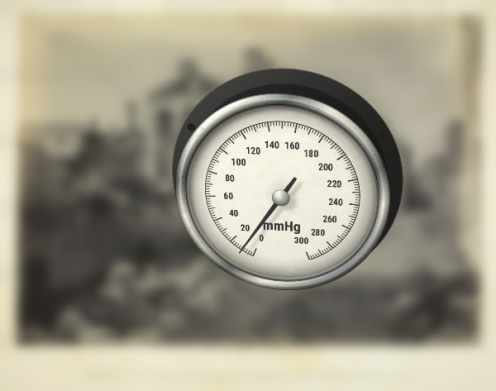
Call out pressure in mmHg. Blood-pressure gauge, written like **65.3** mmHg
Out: **10** mmHg
